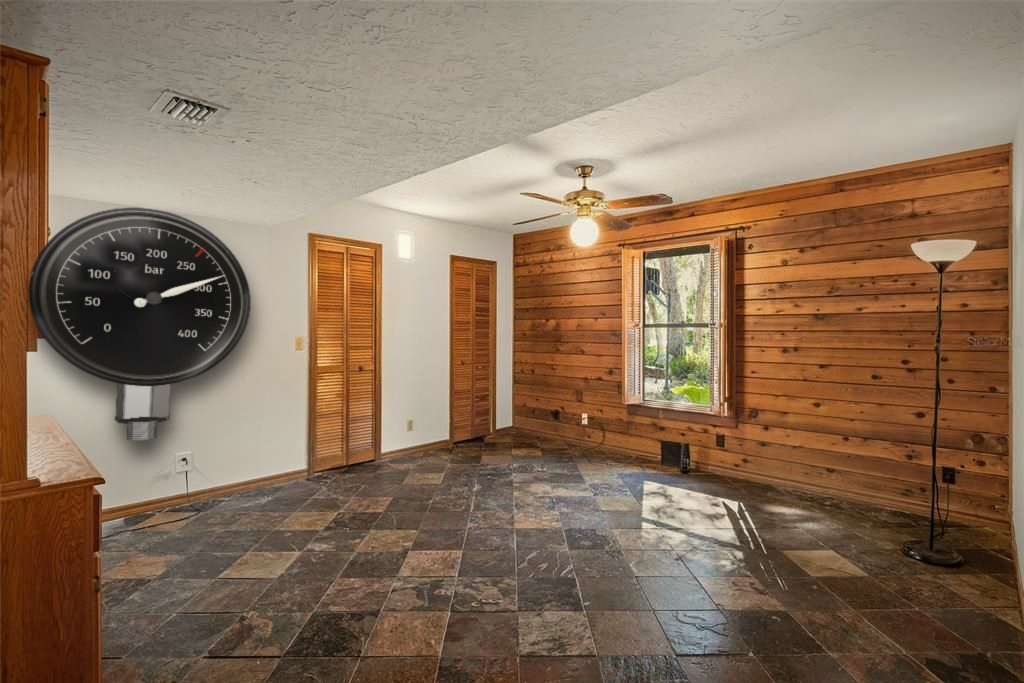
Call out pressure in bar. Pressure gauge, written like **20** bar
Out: **290** bar
